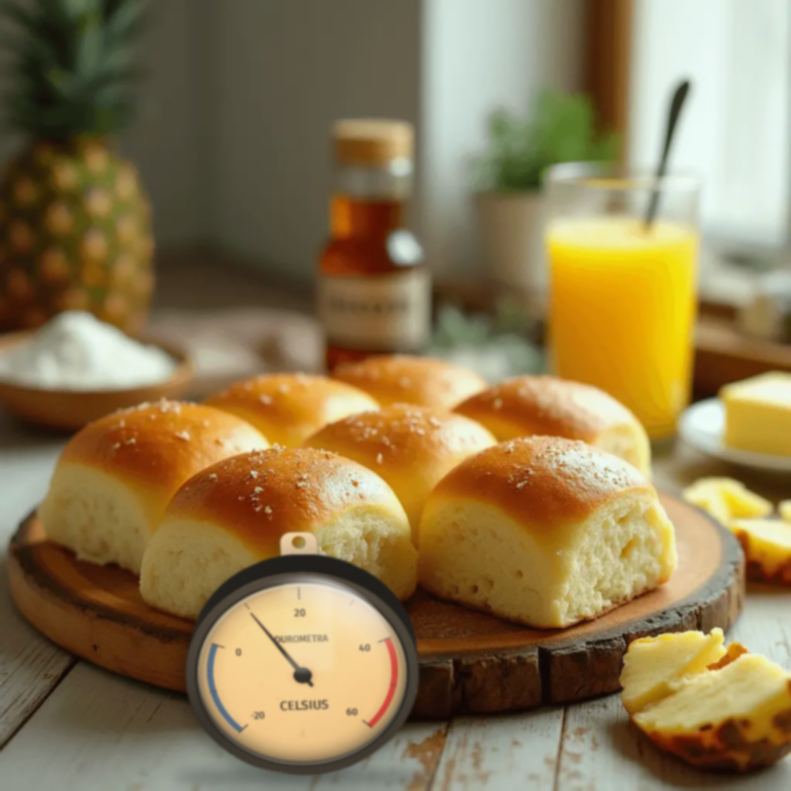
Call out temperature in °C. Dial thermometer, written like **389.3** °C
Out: **10** °C
